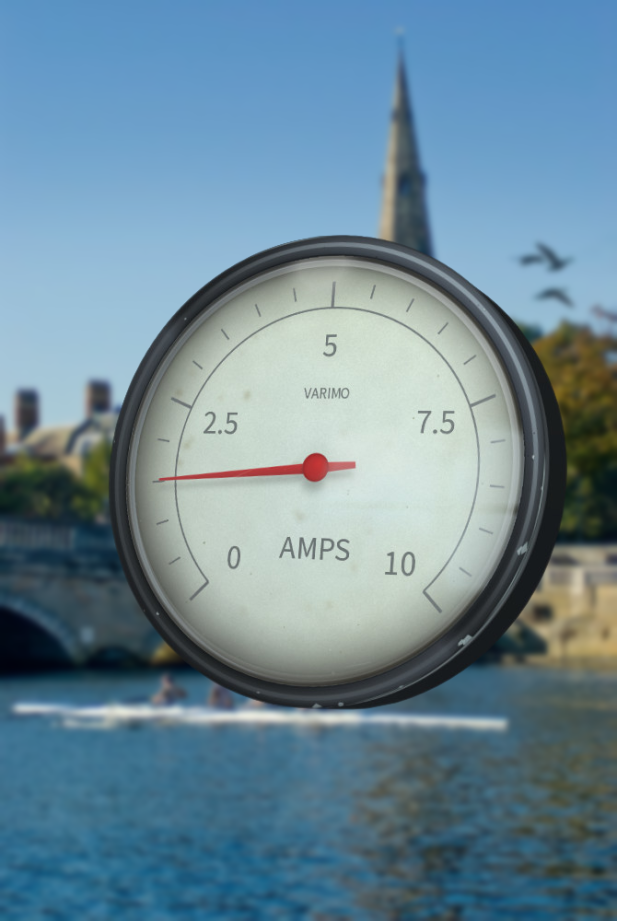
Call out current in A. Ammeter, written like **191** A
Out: **1.5** A
